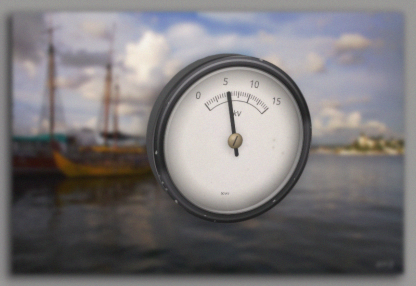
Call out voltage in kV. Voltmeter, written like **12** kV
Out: **5** kV
